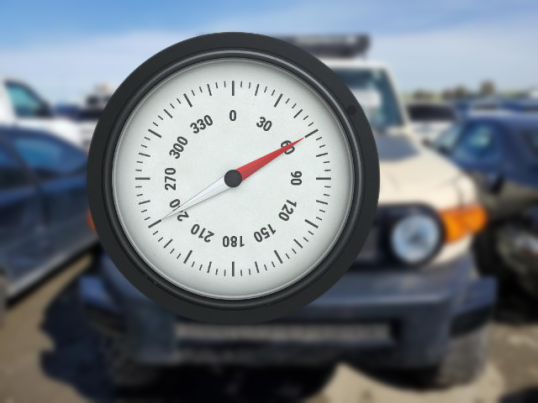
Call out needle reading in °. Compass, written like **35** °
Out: **60** °
